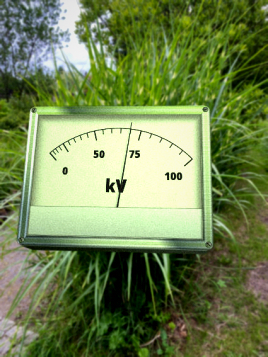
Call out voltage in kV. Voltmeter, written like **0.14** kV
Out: **70** kV
